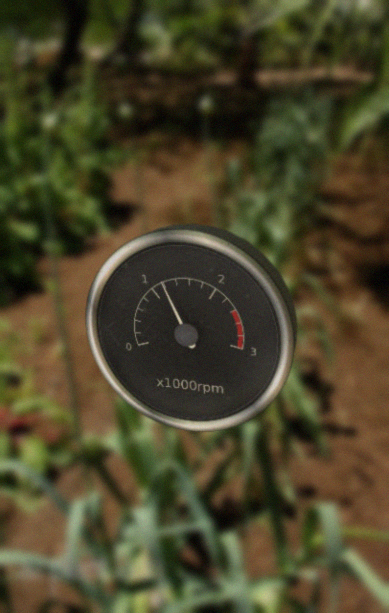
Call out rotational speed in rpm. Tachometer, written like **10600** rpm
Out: **1200** rpm
